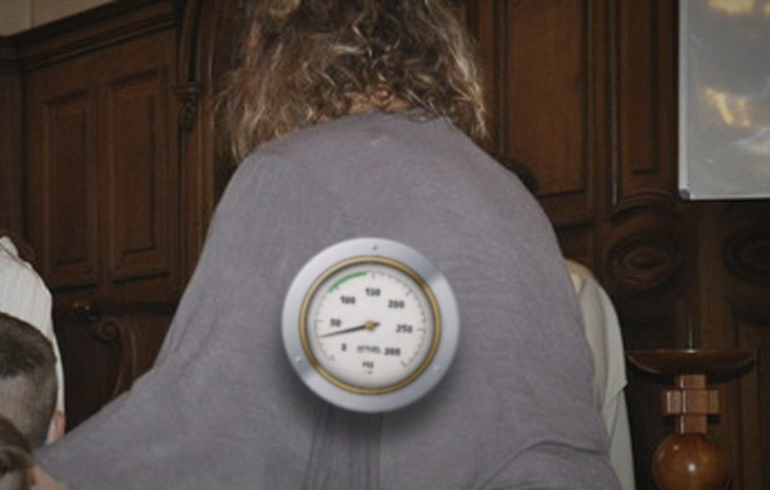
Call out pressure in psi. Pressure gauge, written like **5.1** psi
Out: **30** psi
